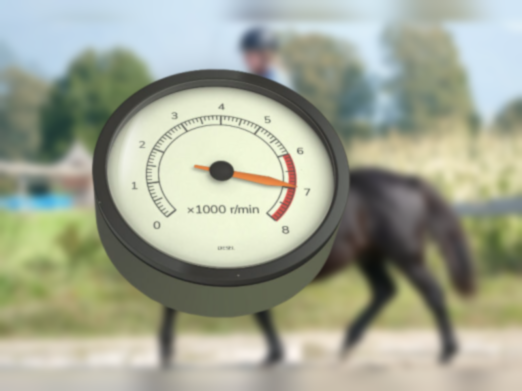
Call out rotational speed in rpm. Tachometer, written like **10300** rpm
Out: **7000** rpm
